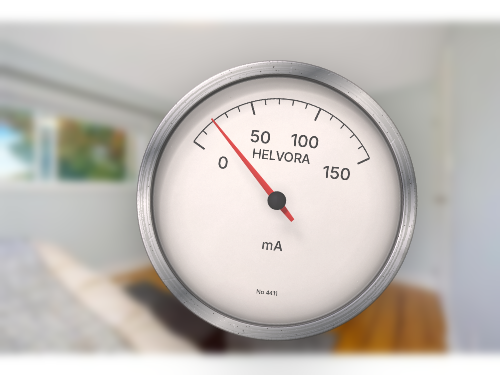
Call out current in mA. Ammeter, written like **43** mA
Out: **20** mA
